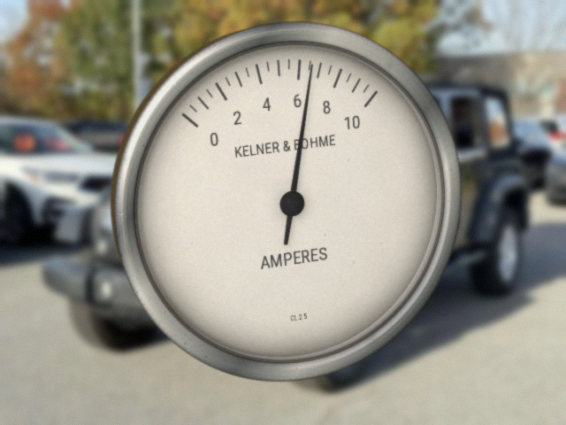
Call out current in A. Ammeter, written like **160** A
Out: **6.5** A
